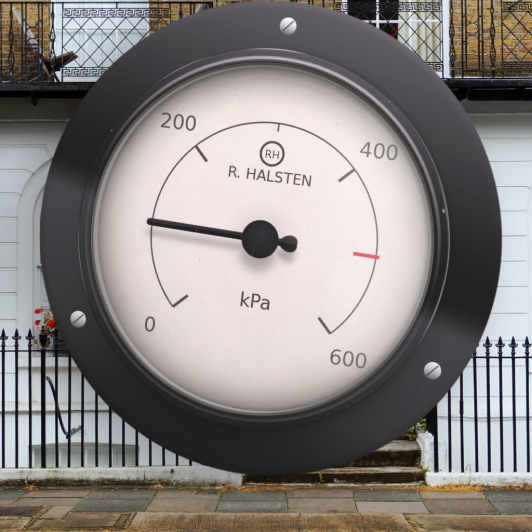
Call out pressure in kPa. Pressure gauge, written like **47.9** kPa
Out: **100** kPa
